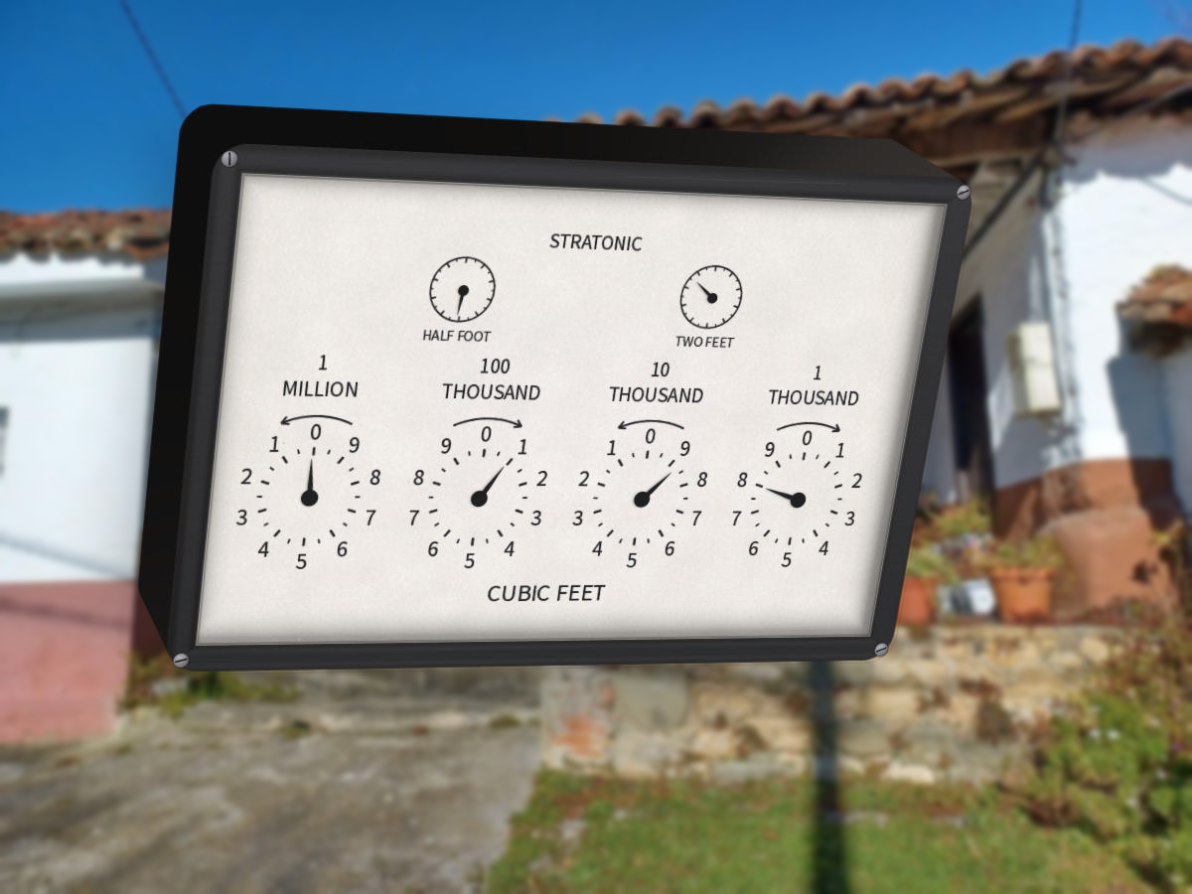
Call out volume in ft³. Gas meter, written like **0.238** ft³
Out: **8800** ft³
